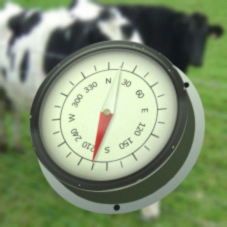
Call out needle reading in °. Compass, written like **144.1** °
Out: **195** °
